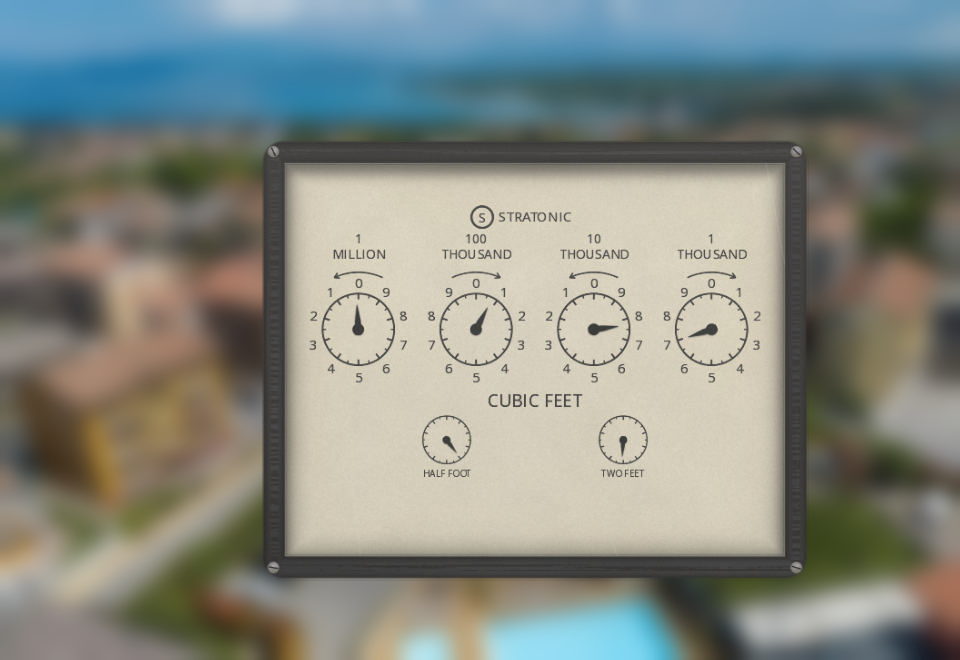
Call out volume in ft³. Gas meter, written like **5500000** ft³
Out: **7700** ft³
